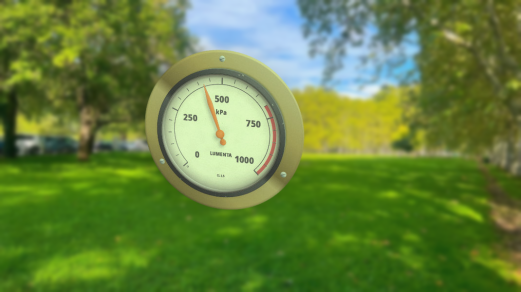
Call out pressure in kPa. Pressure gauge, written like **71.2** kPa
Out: **425** kPa
